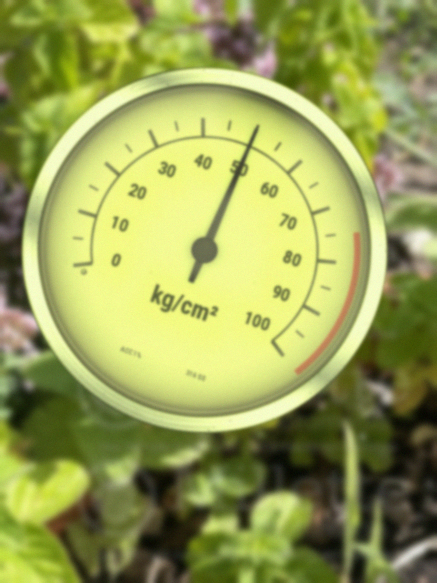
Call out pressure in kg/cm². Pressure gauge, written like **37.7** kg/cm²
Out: **50** kg/cm²
